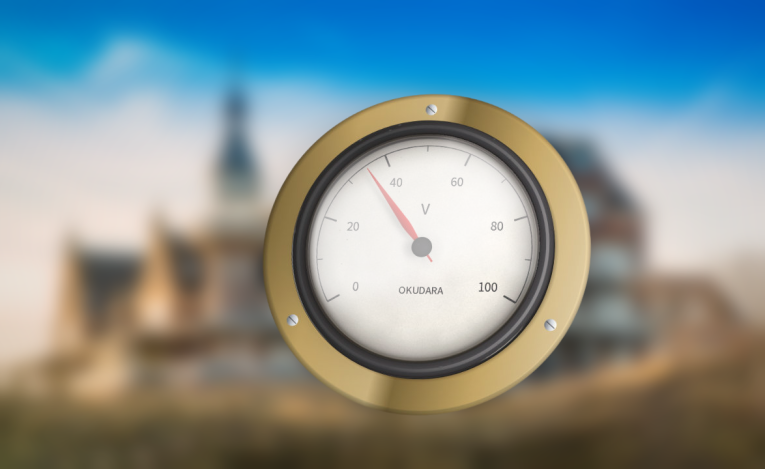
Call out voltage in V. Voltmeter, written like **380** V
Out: **35** V
